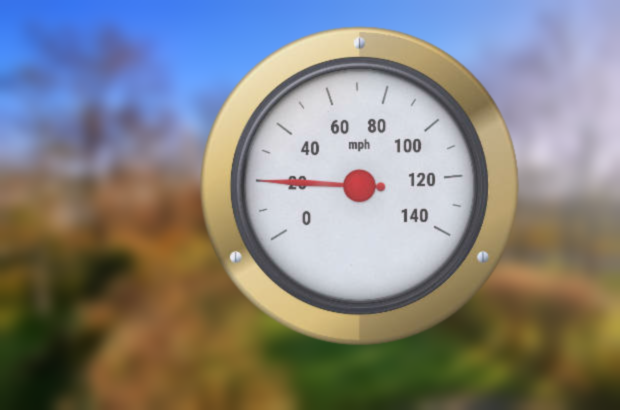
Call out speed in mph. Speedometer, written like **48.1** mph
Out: **20** mph
